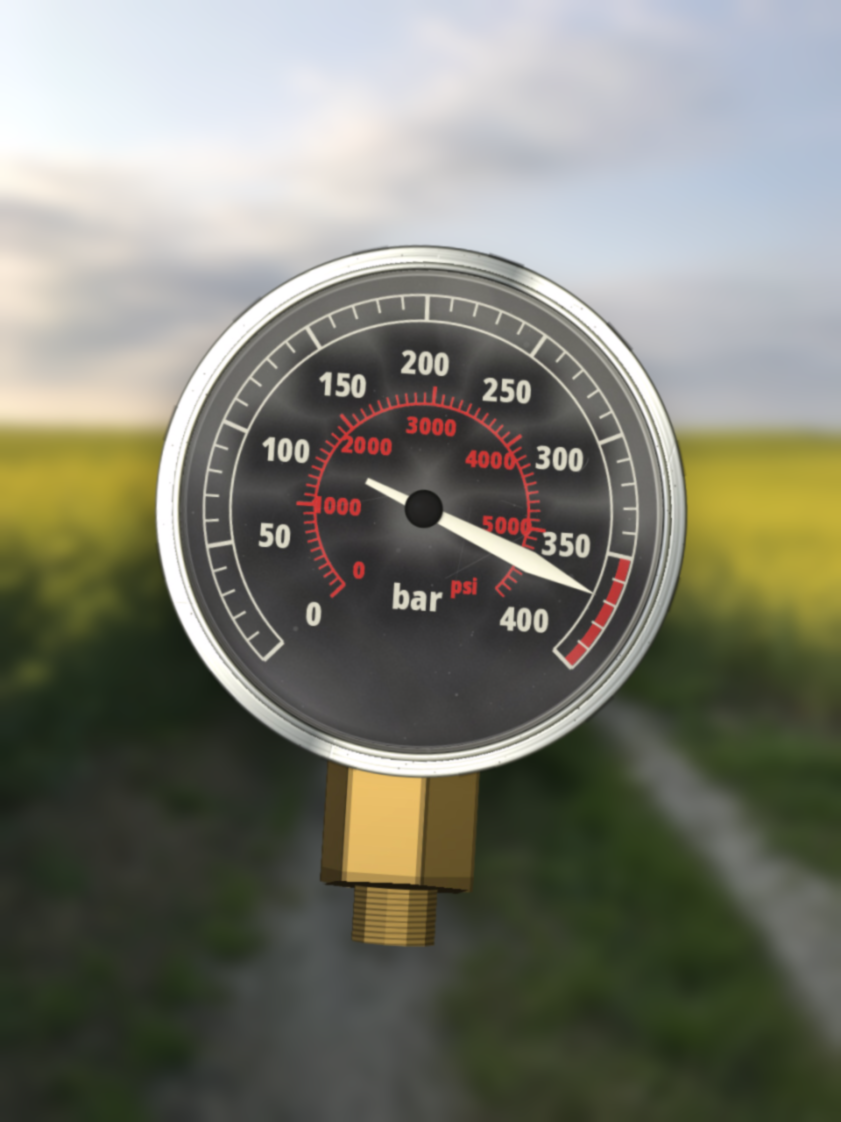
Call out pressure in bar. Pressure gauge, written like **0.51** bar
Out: **370** bar
